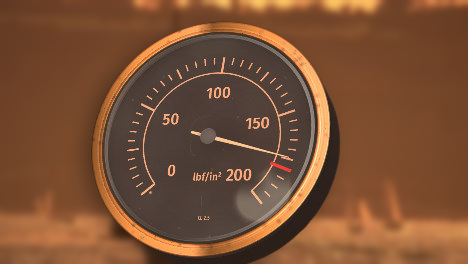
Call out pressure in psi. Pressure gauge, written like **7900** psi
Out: **175** psi
